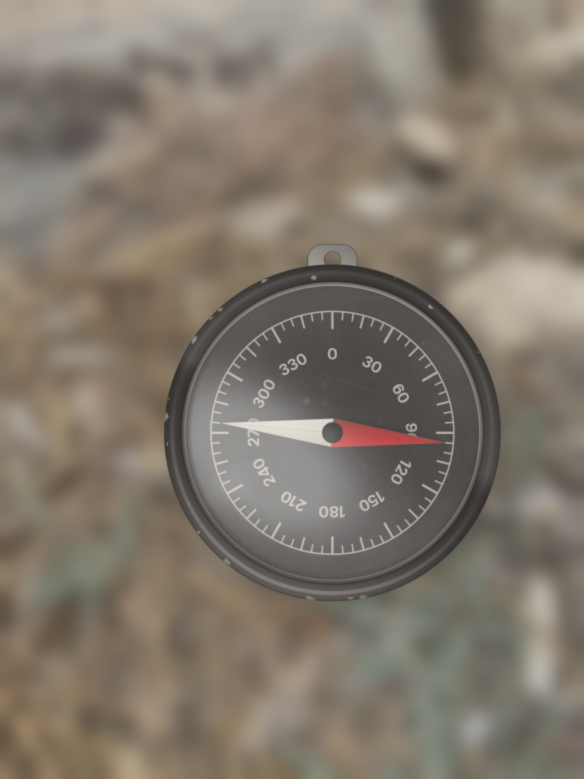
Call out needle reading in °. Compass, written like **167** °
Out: **95** °
